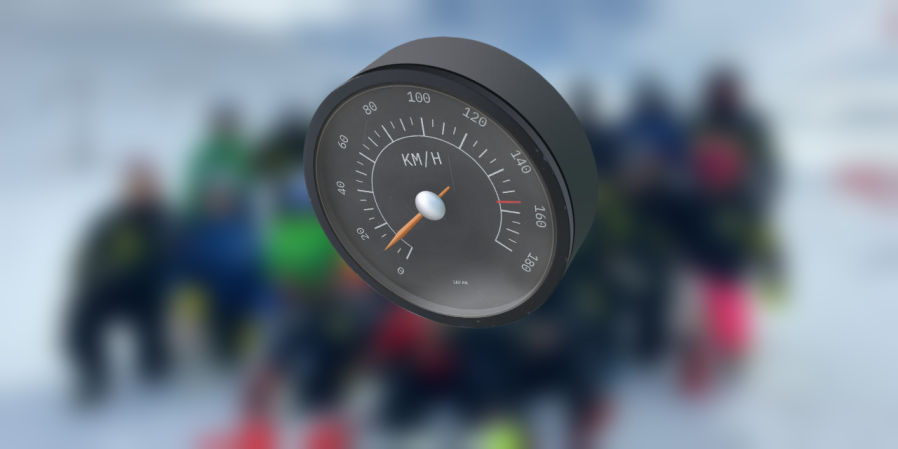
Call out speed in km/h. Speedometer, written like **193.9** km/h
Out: **10** km/h
